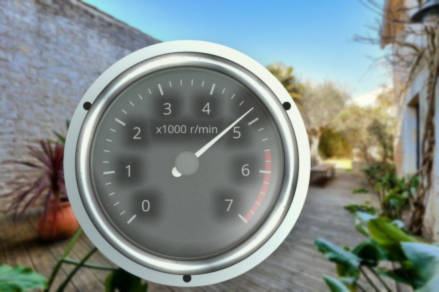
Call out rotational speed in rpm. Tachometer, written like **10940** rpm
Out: **4800** rpm
